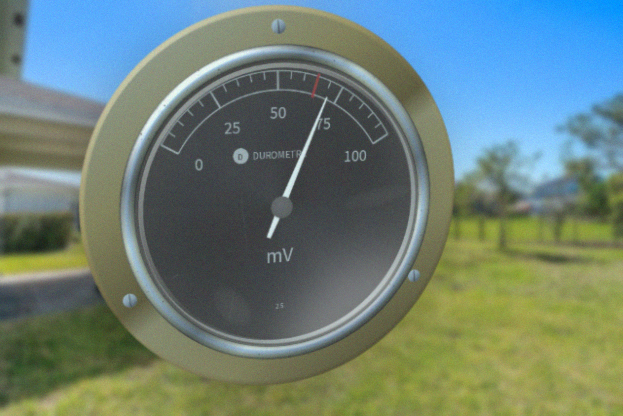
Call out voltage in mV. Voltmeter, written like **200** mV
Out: **70** mV
